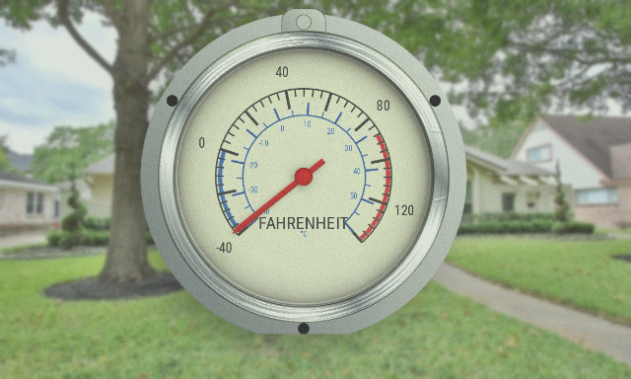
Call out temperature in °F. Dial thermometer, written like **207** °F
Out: **-38** °F
